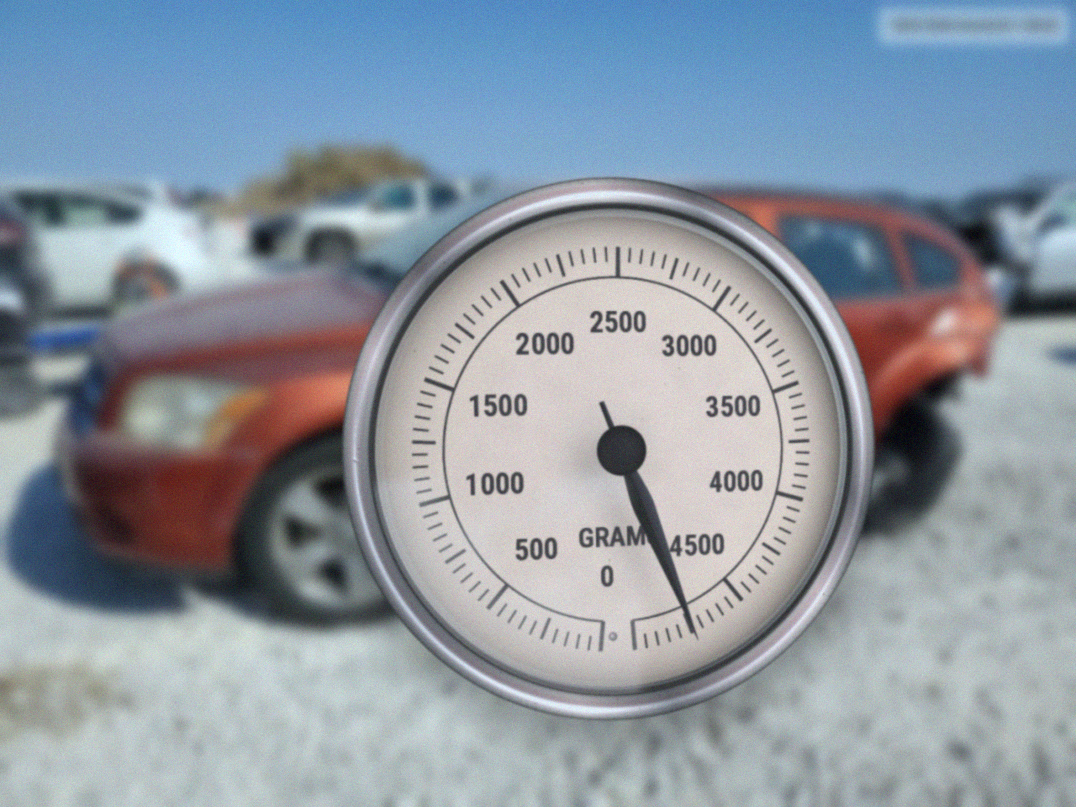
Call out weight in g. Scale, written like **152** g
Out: **4750** g
